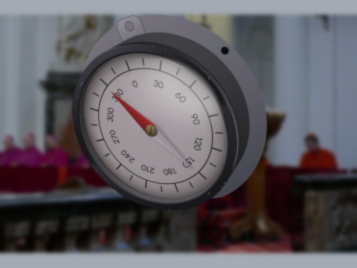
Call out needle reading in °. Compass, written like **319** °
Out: **330** °
